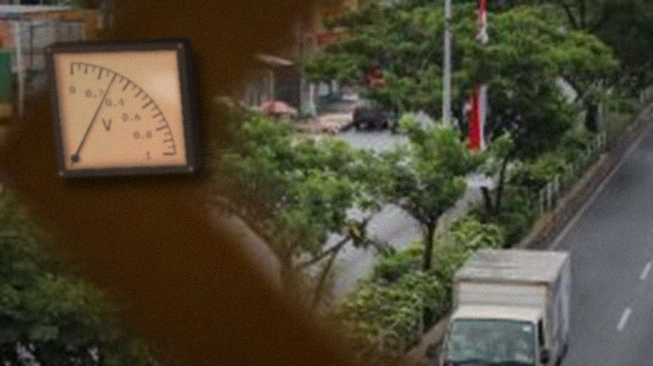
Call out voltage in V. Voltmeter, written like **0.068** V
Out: **0.3** V
